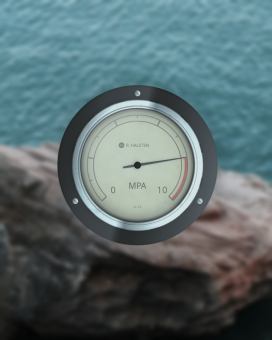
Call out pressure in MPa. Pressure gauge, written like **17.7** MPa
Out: **8** MPa
